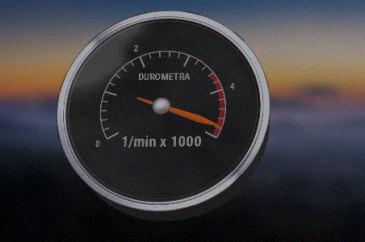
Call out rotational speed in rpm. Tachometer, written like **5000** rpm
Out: **4800** rpm
